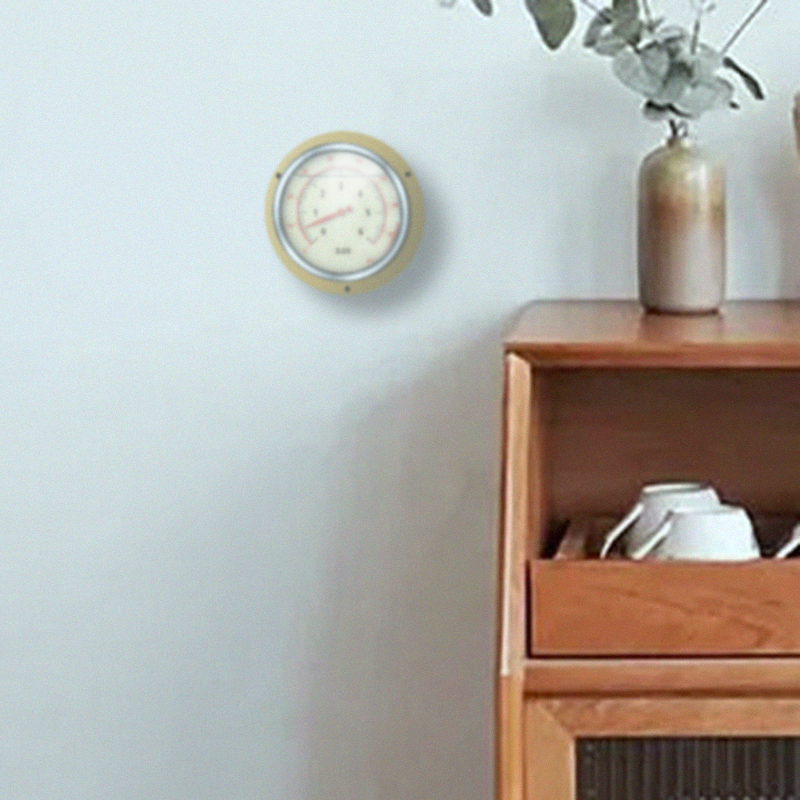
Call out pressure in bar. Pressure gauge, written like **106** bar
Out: **0.5** bar
